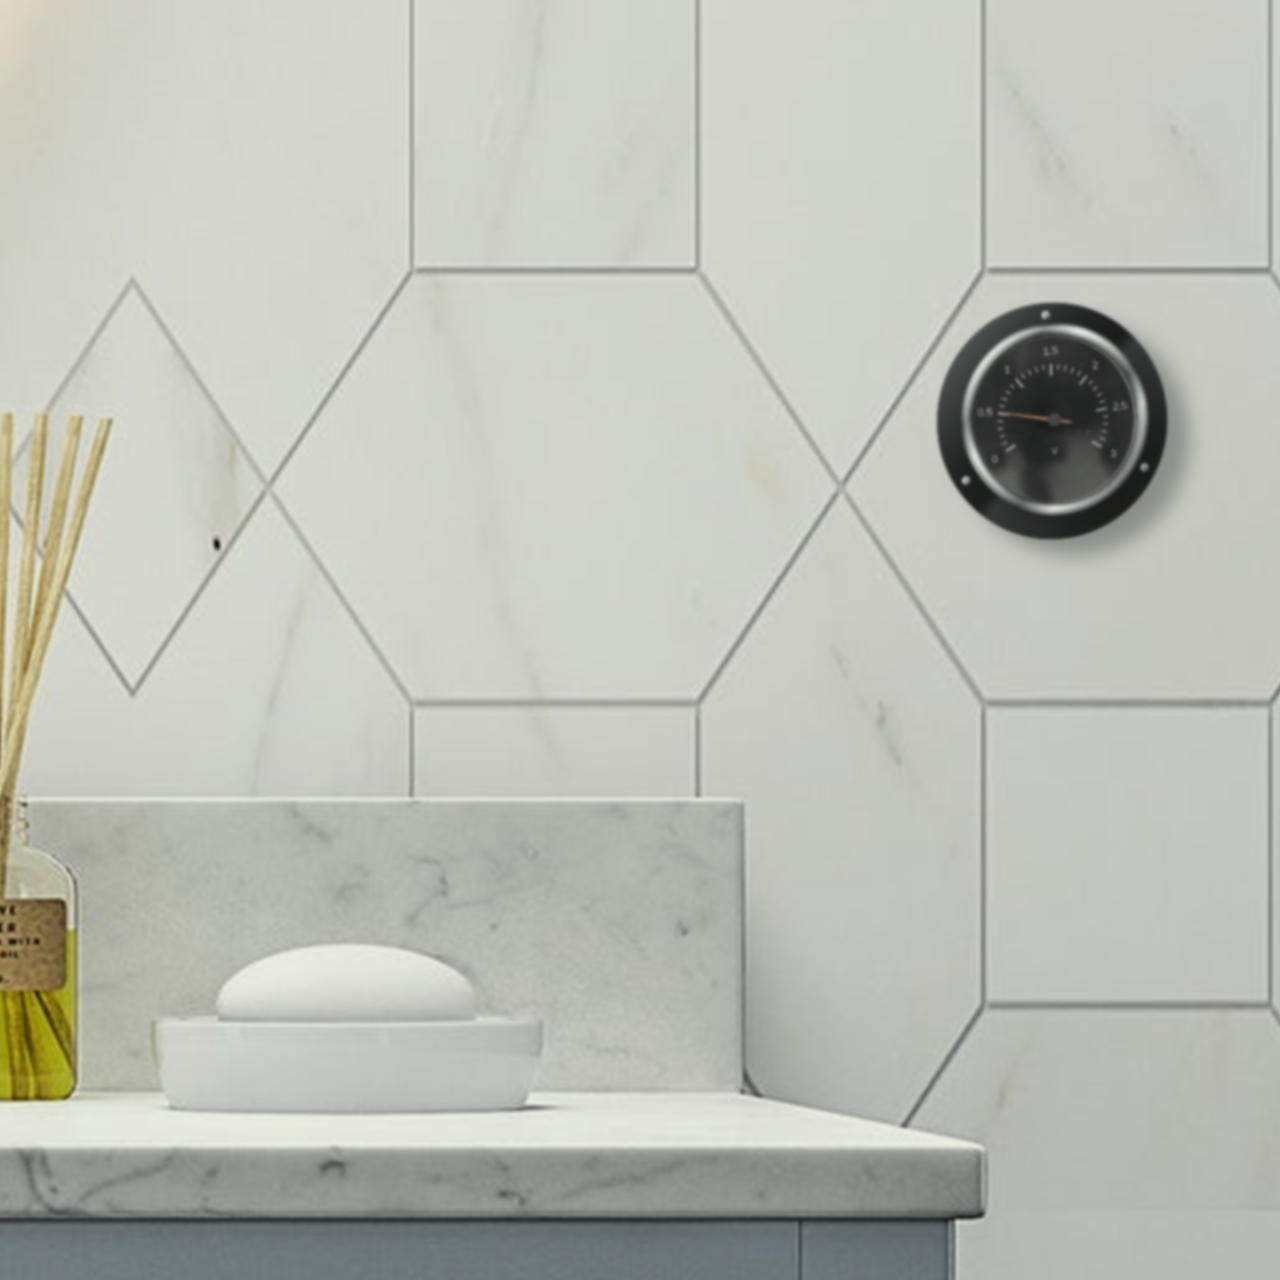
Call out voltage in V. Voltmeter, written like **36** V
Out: **0.5** V
